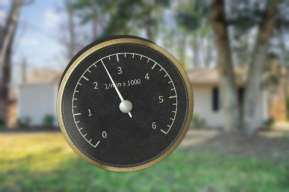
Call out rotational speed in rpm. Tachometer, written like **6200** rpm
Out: **2600** rpm
